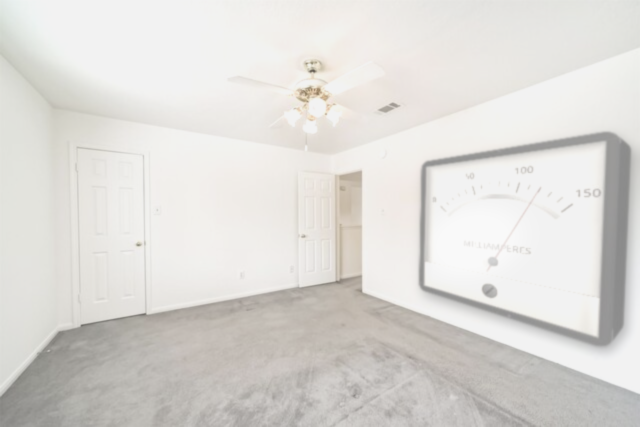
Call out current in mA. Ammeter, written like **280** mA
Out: **120** mA
